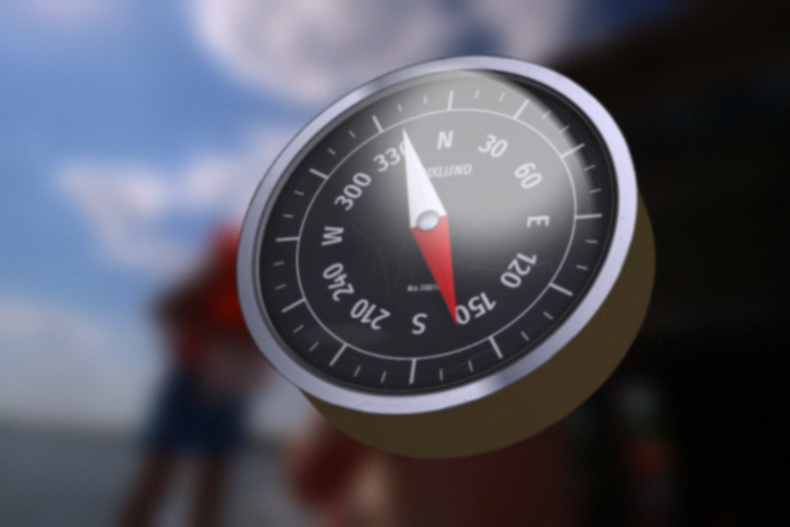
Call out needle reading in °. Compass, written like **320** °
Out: **160** °
